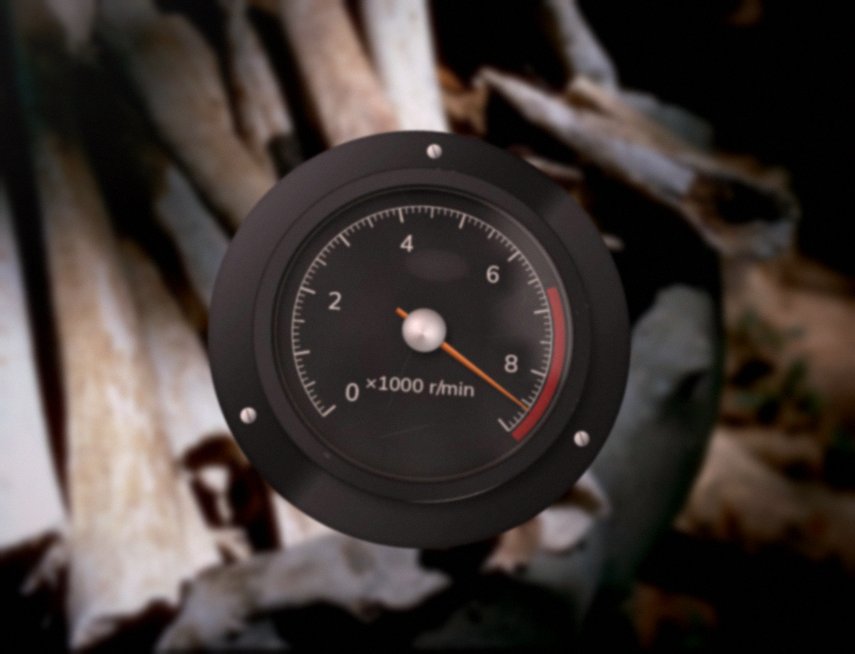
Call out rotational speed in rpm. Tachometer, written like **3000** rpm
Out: **8600** rpm
